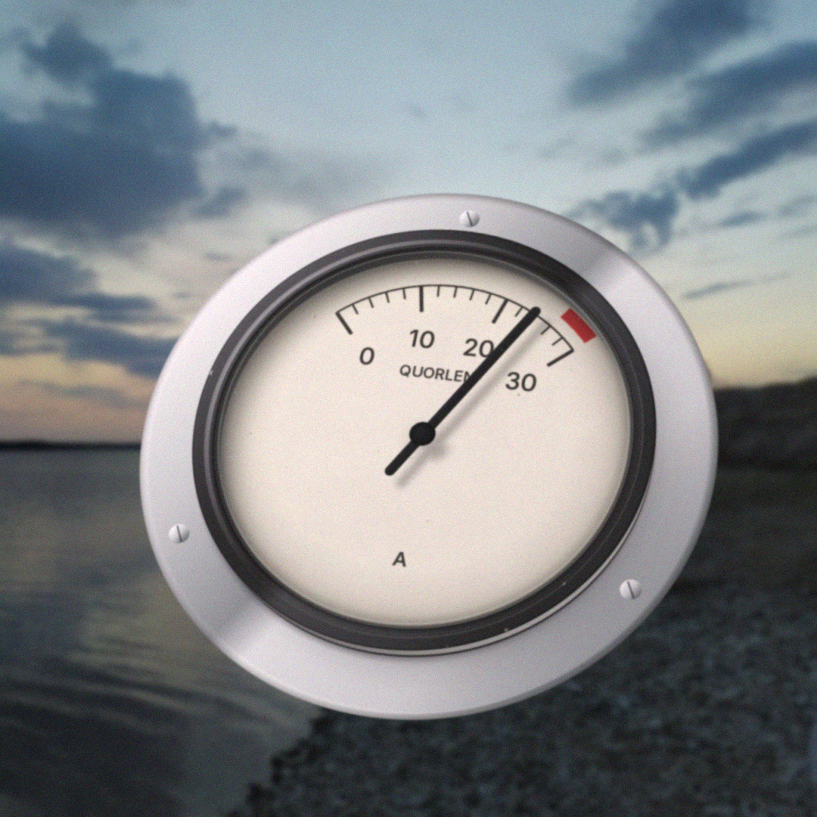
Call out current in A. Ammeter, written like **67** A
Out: **24** A
